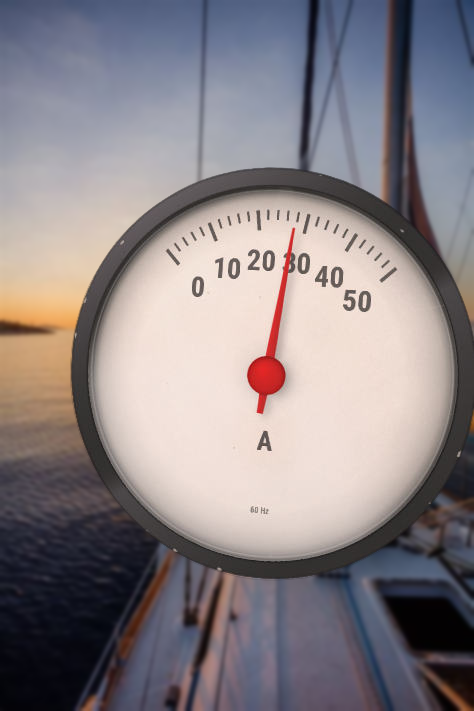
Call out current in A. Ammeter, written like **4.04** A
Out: **28** A
